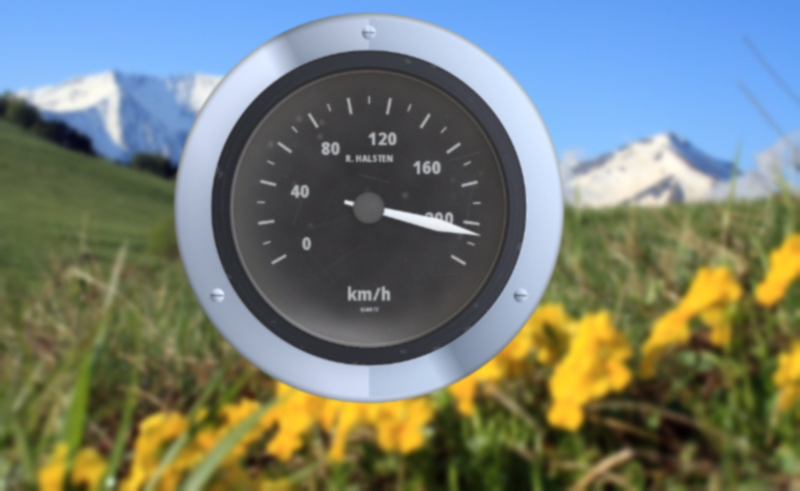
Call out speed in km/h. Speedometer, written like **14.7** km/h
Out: **205** km/h
